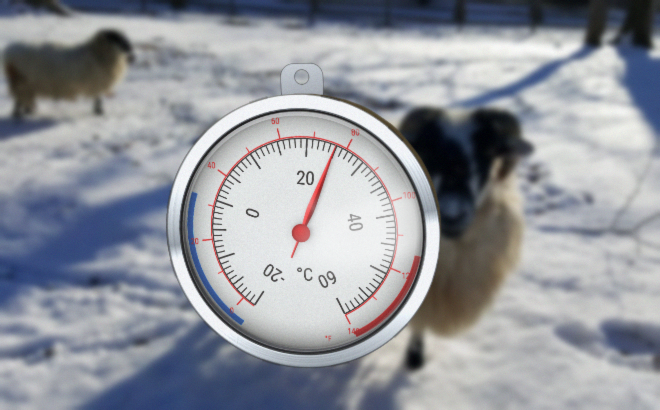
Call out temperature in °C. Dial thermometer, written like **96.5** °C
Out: **25** °C
